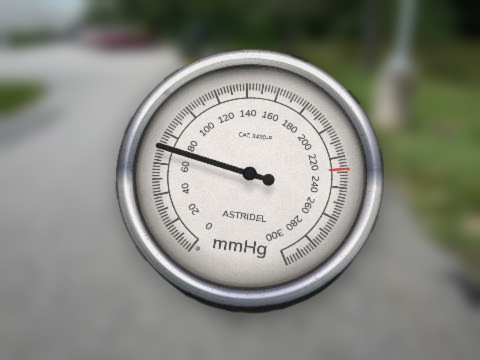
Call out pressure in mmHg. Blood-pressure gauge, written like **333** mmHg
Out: **70** mmHg
